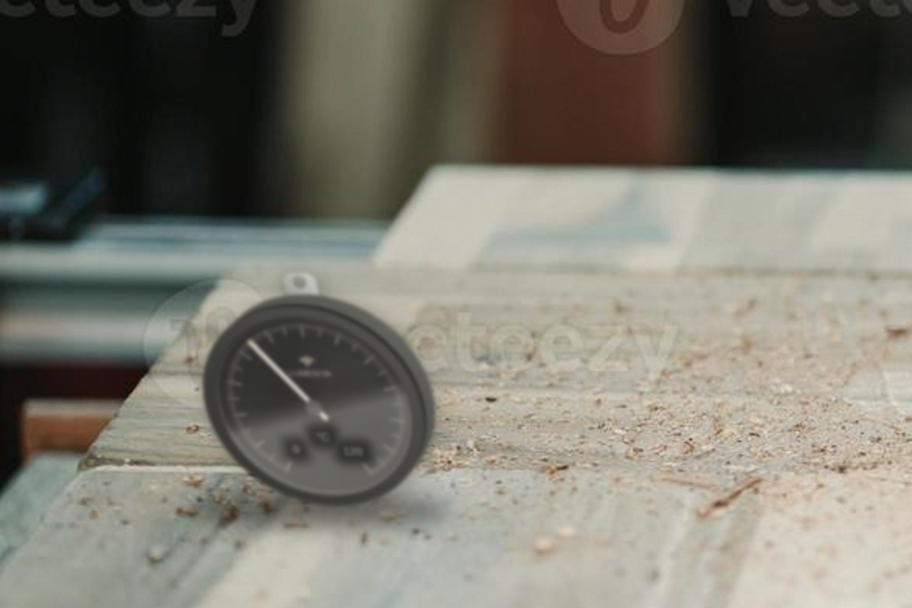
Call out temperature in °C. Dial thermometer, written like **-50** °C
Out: **45** °C
